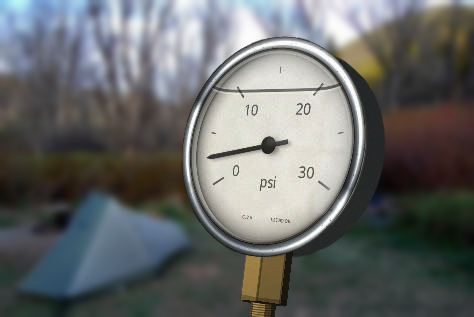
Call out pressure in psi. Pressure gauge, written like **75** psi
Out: **2.5** psi
